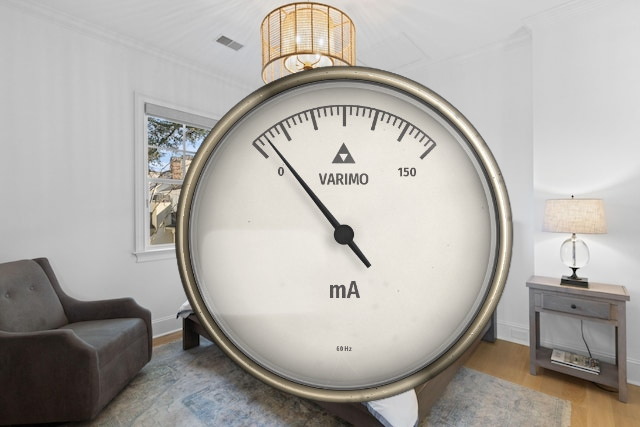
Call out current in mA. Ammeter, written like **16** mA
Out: **10** mA
